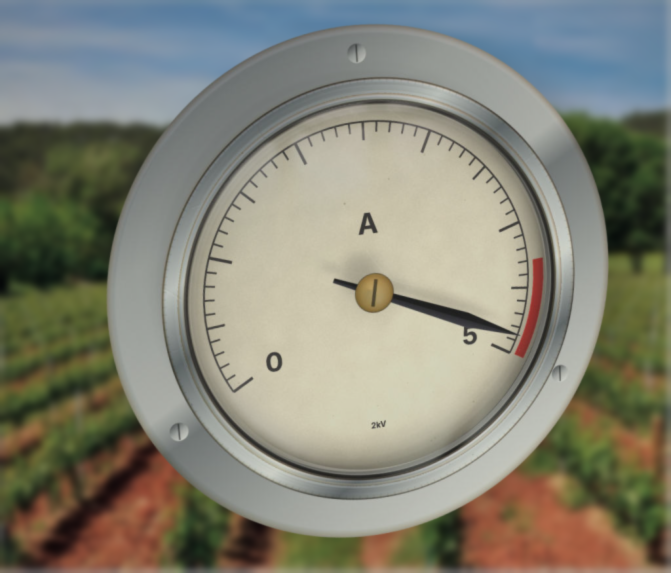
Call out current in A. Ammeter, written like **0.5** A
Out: **4.85** A
